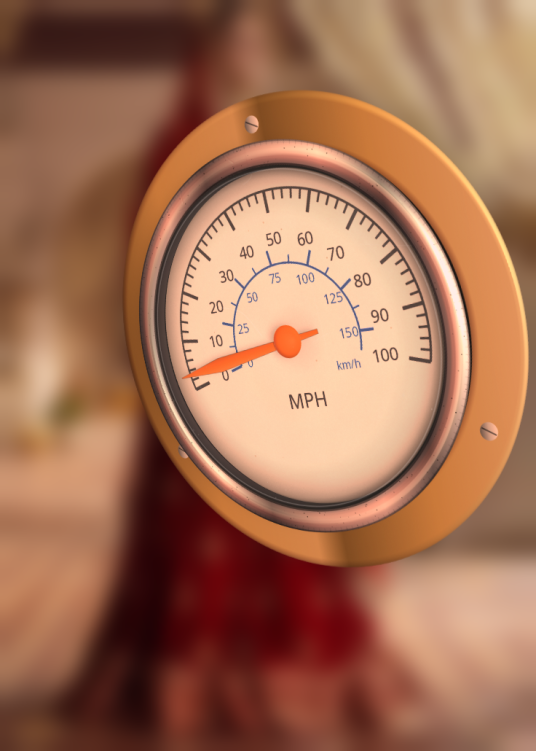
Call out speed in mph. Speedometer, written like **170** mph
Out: **3** mph
